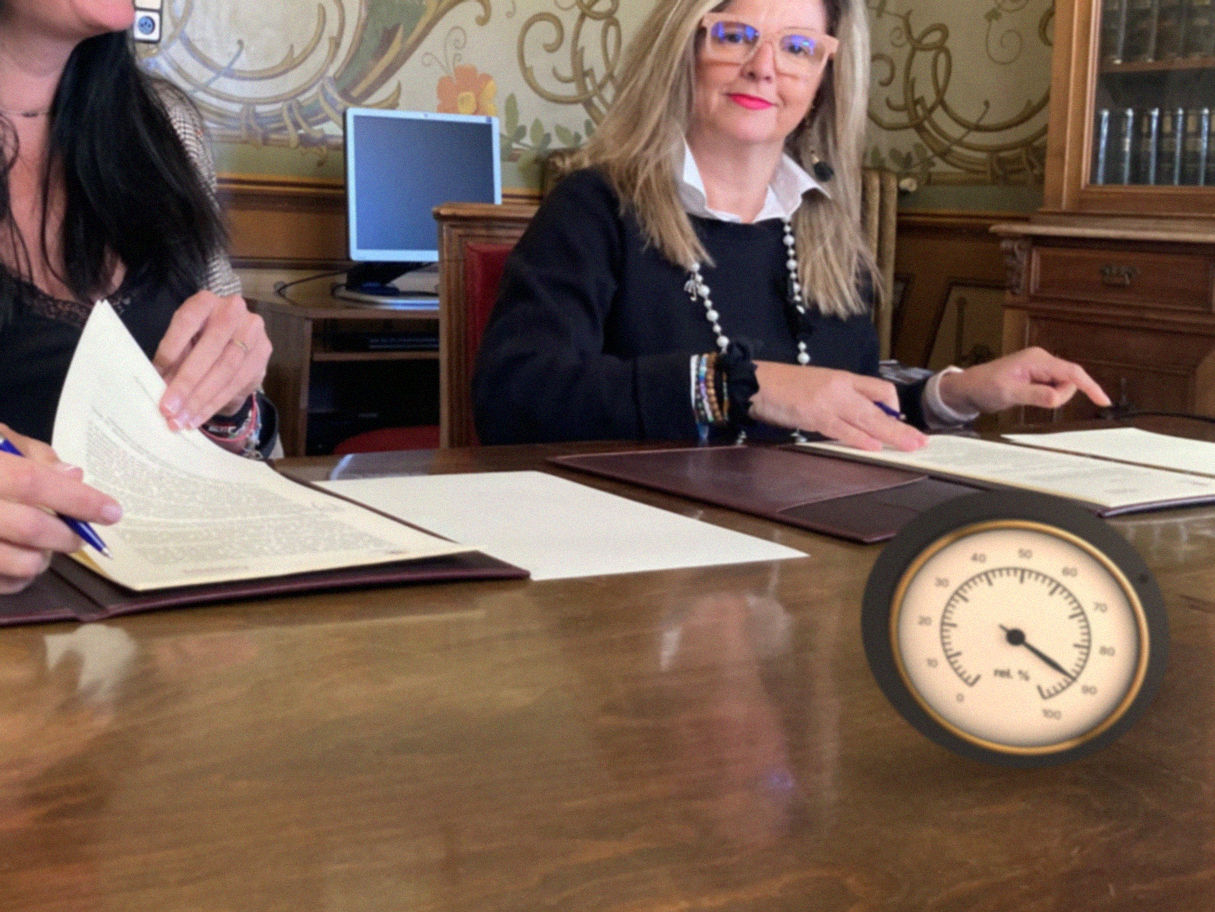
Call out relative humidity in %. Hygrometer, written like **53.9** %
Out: **90** %
